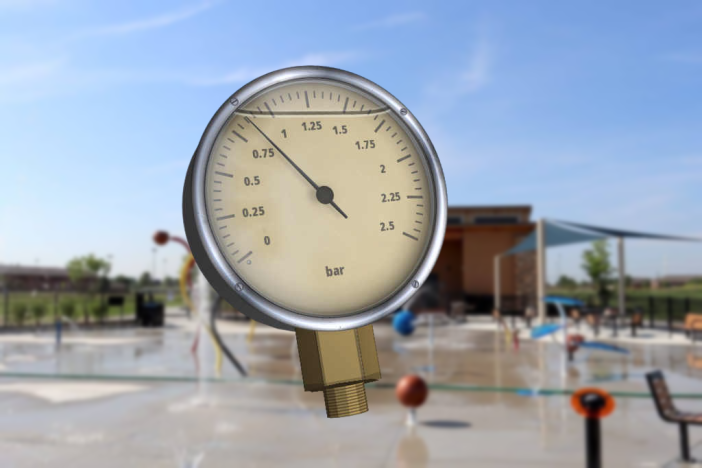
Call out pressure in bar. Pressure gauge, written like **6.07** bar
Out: **0.85** bar
